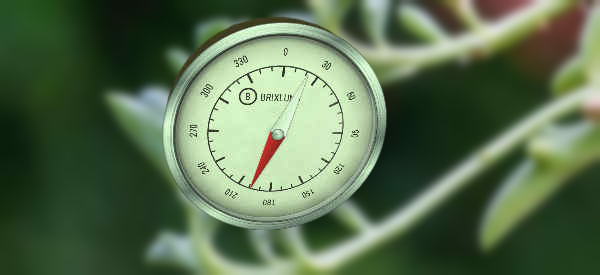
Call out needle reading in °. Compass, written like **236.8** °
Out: **200** °
